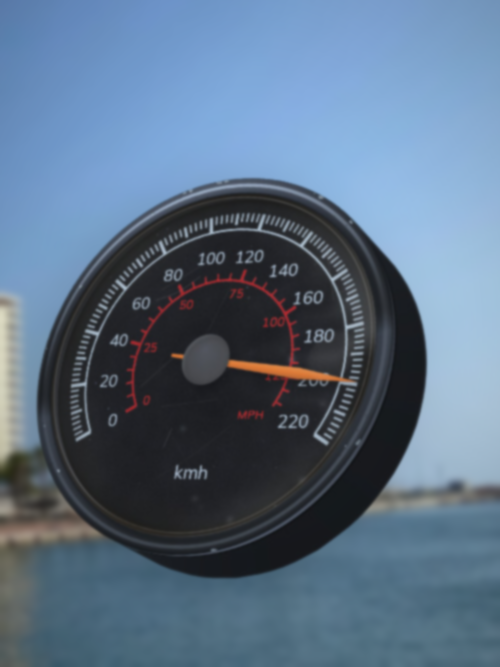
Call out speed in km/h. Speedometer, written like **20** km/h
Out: **200** km/h
